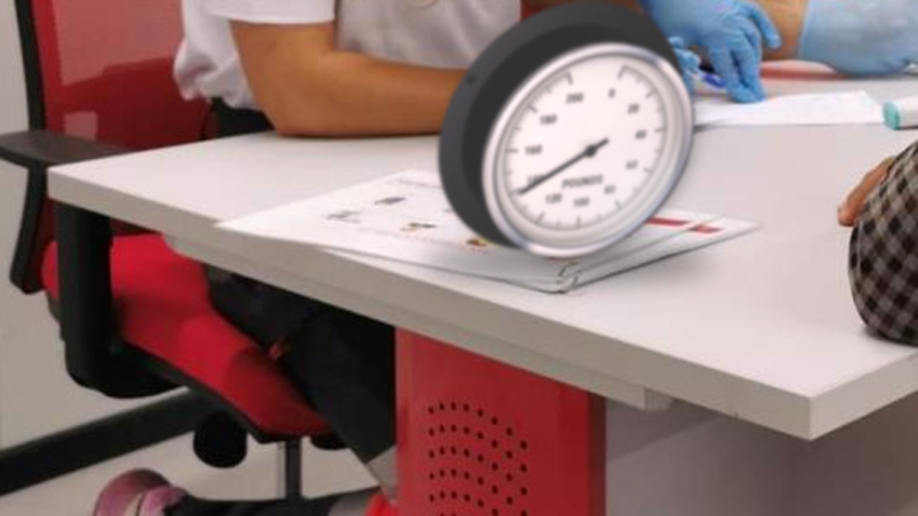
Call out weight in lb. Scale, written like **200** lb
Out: **140** lb
